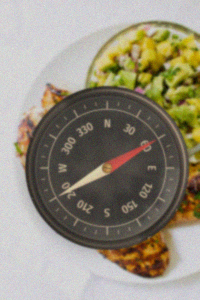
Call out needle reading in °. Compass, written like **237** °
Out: **60** °
